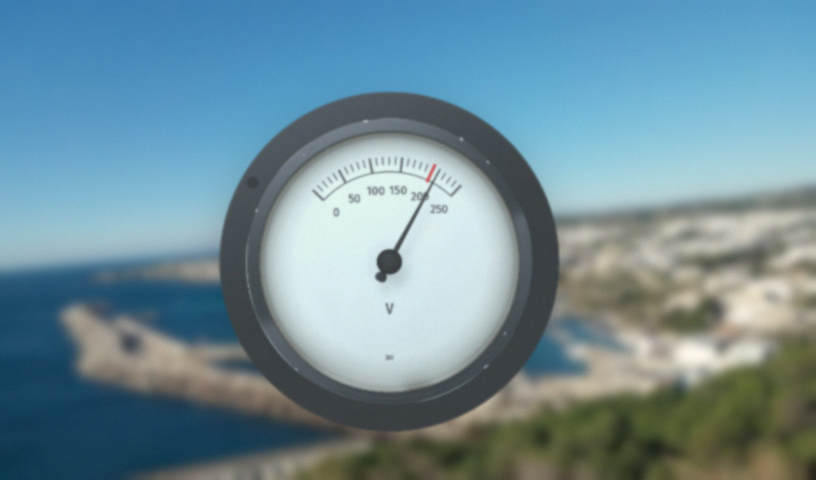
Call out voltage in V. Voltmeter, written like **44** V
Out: **210** V
